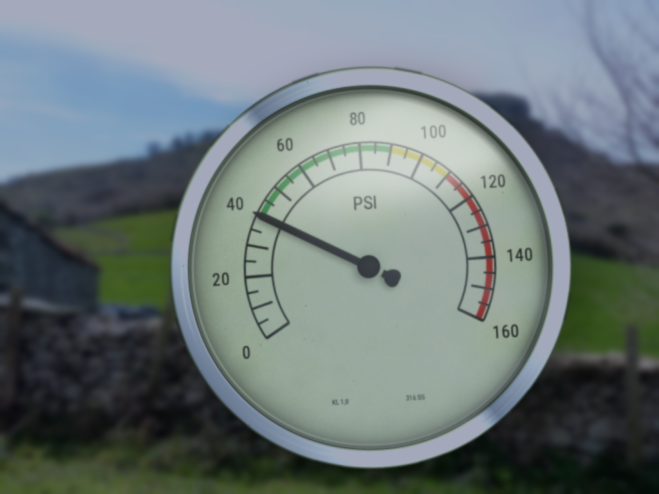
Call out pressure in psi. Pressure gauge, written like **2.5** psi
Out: **40** psi
